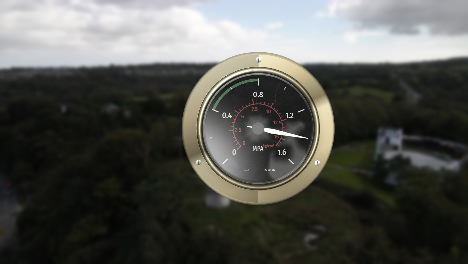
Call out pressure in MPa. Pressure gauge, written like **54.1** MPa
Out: **1.4** MPa
